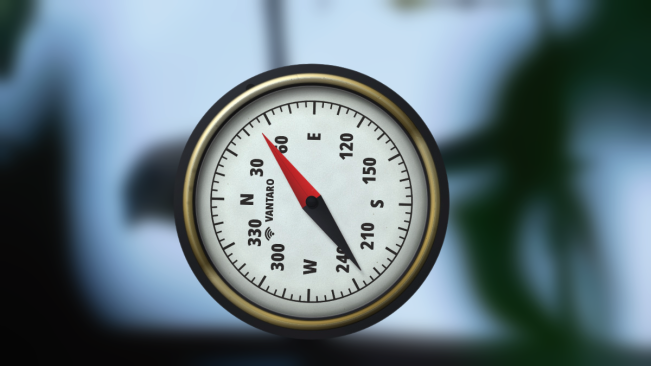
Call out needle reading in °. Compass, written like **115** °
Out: **52.5** °
